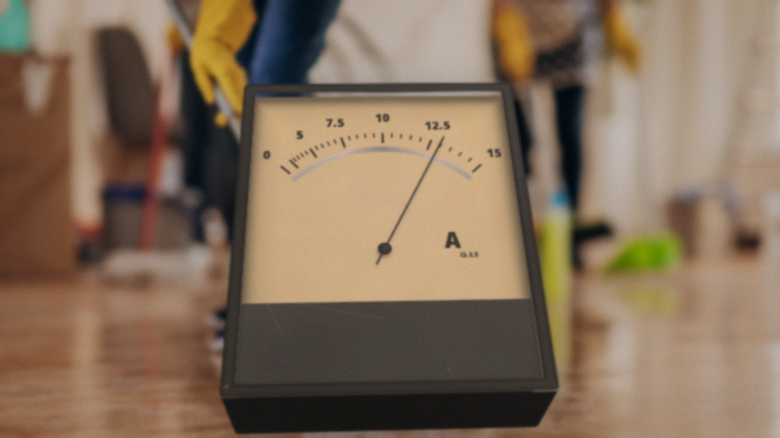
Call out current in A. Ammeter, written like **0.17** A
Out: **13** A
